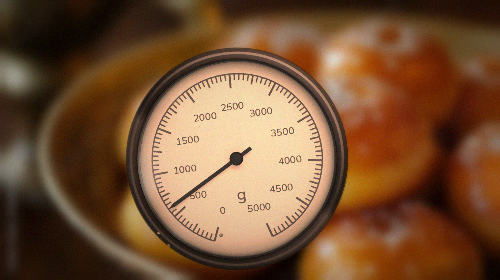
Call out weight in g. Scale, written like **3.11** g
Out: **600** g
